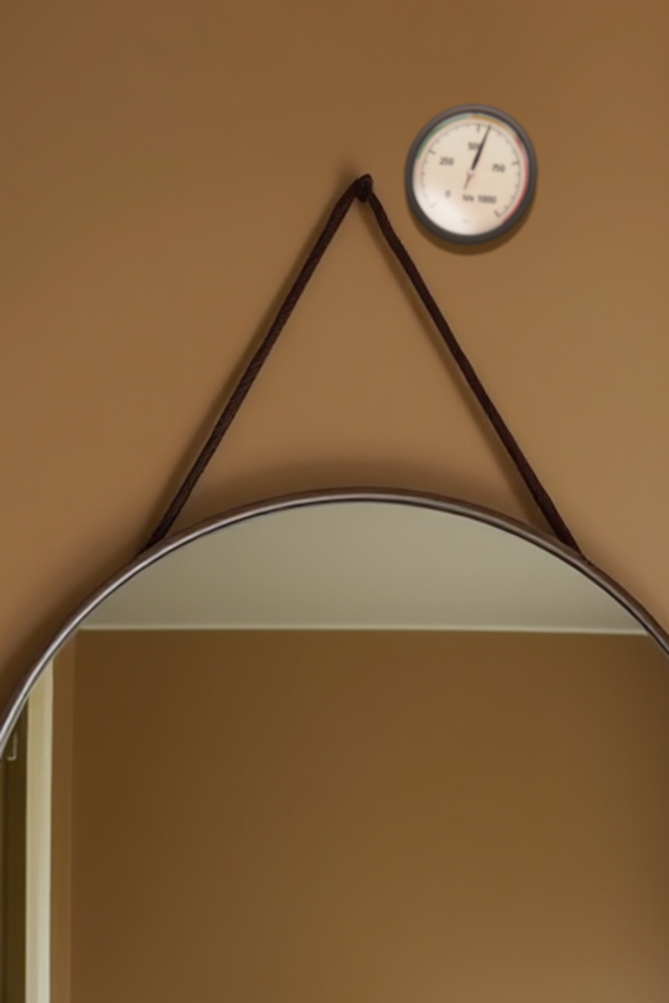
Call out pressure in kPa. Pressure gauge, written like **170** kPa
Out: **550** kPa
